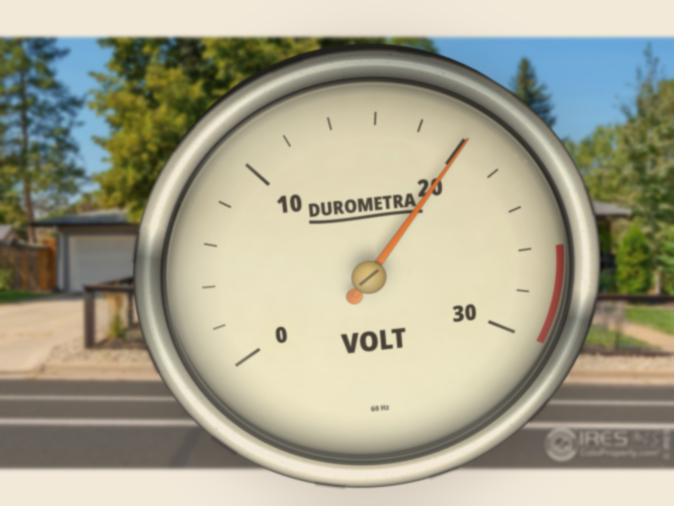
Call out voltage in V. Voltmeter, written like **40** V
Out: **20** V
